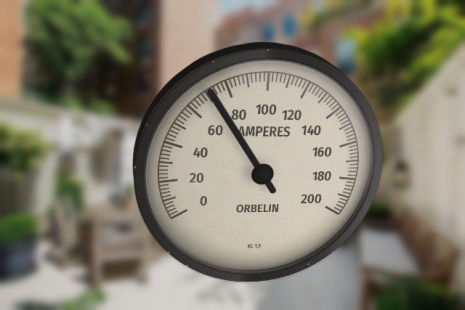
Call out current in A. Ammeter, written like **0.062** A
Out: **72** A
